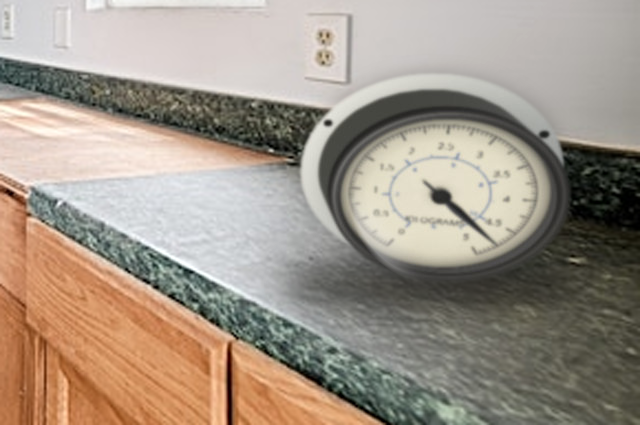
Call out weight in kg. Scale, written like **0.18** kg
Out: **4.75** kg
